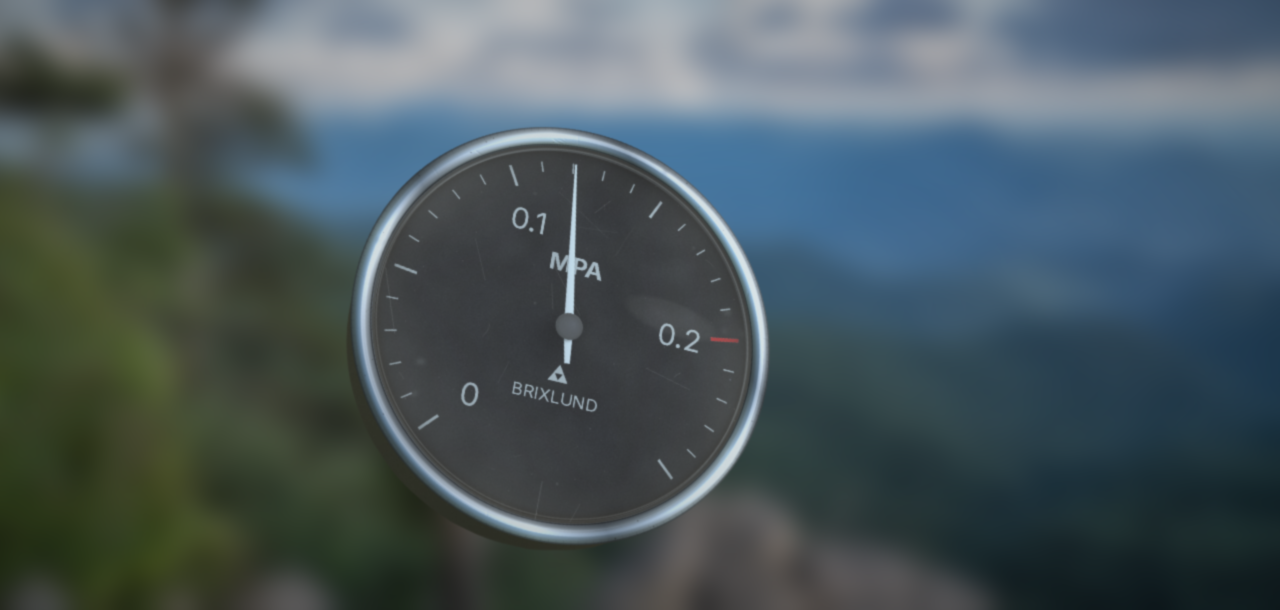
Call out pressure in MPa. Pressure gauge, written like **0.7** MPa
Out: **0.12** MPa
